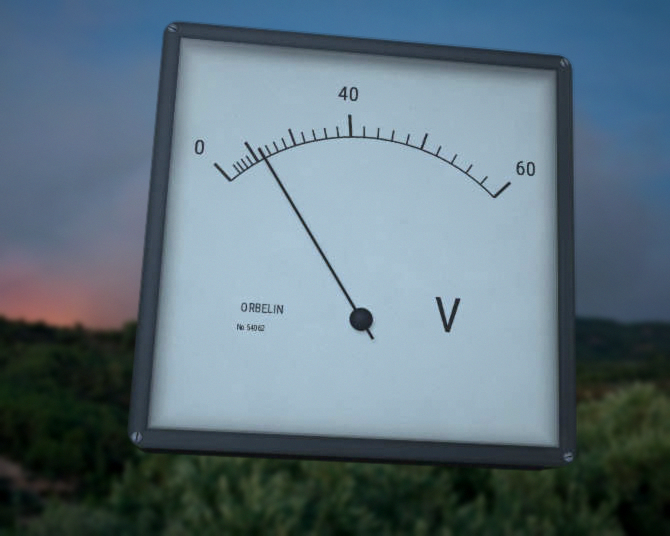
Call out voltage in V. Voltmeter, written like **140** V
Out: **22** V
